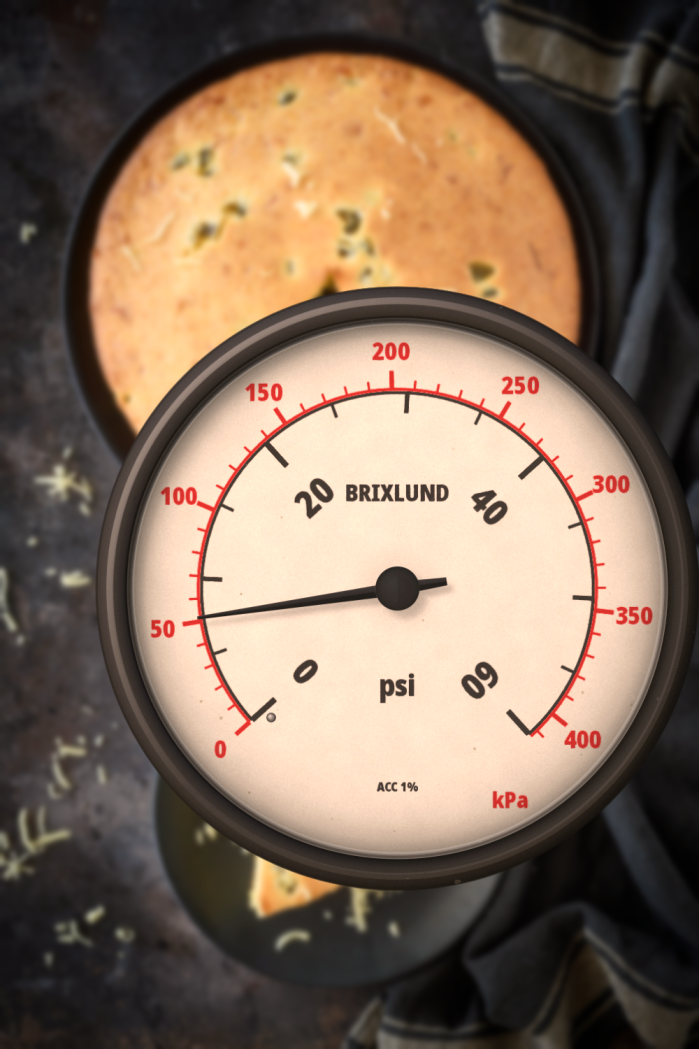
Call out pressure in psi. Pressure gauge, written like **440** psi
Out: **7.5** psi
